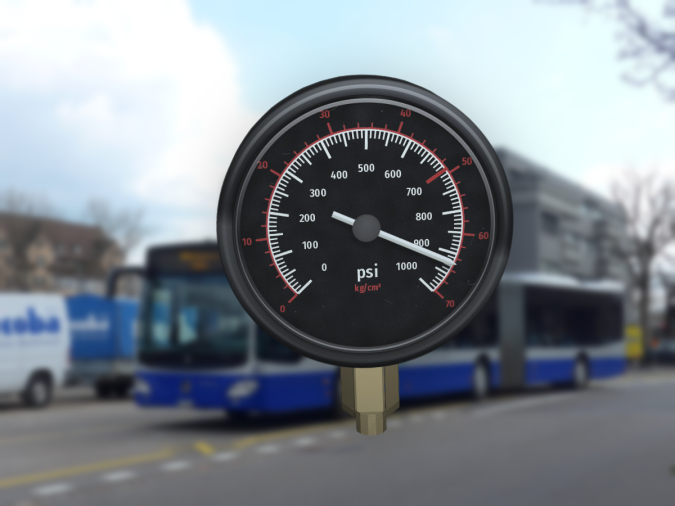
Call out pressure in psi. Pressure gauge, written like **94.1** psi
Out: **920** psi
